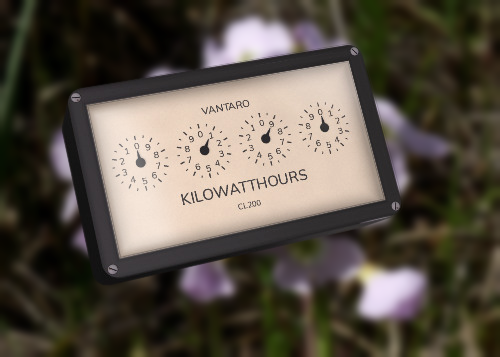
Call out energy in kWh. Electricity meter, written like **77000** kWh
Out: **90** kWh
